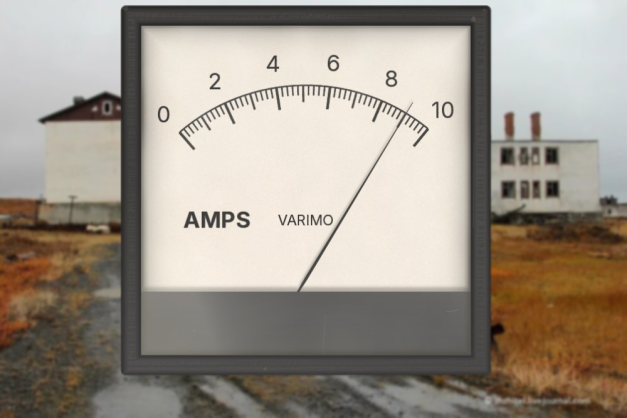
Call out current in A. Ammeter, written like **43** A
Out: **9** A
